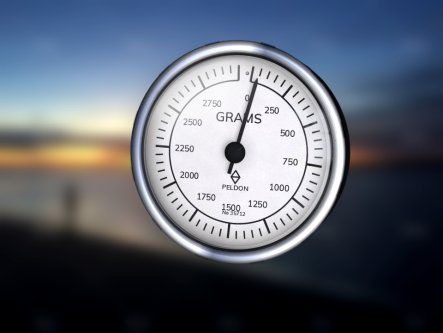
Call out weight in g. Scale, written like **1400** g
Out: **50** g
